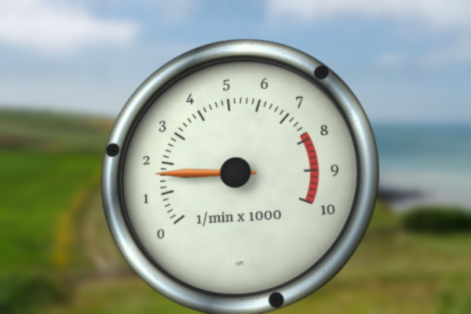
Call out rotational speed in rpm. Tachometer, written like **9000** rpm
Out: **1600** rpm
